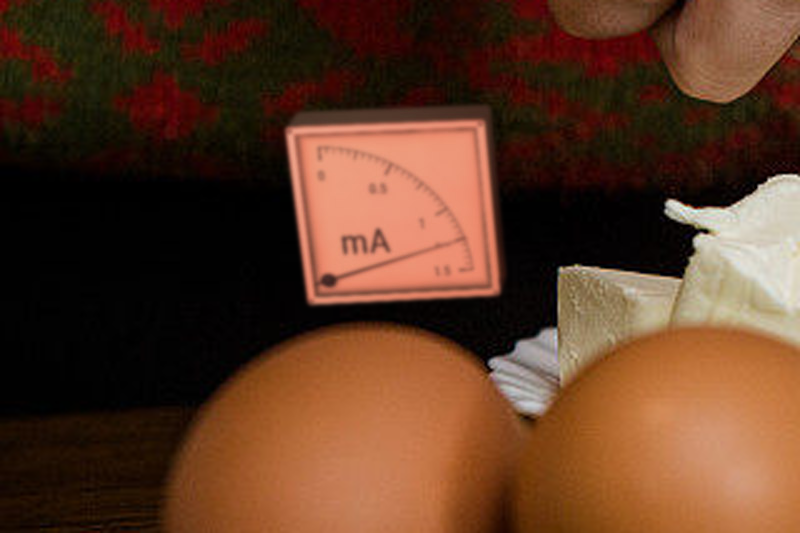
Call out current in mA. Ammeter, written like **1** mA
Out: **1.25** mA
